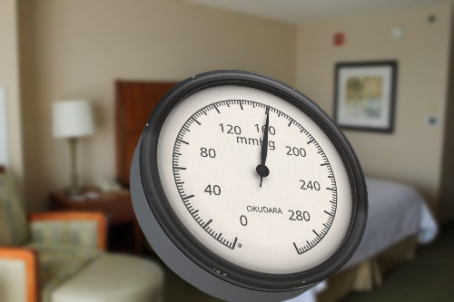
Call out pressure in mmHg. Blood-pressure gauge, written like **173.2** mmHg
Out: **160** mmHg
